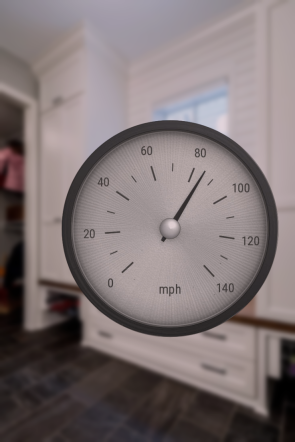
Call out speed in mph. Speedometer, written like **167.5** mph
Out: **85** mph
